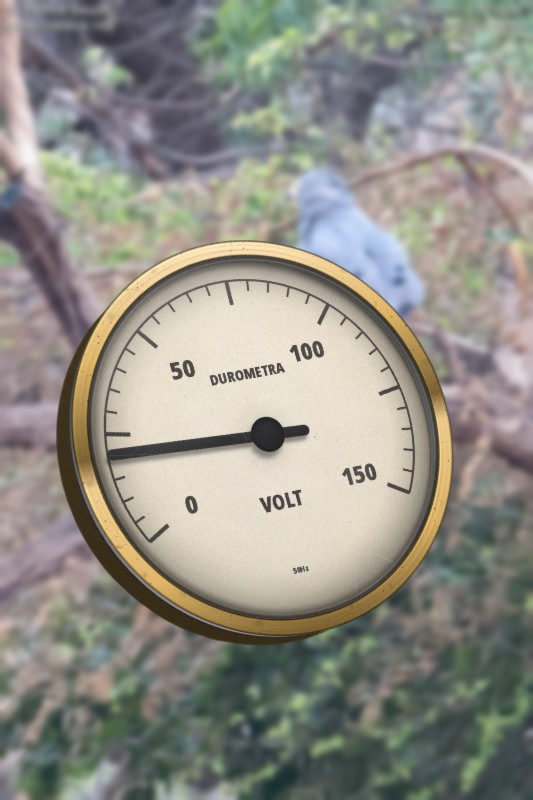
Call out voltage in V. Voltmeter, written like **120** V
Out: **20** V
